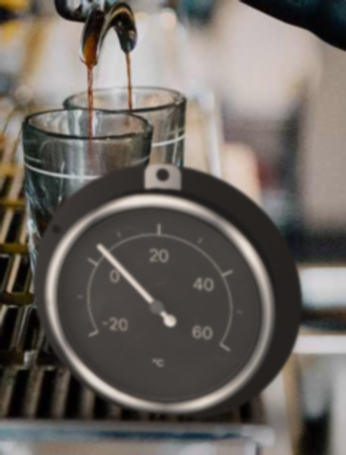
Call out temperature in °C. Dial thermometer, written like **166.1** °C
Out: **5** °C
